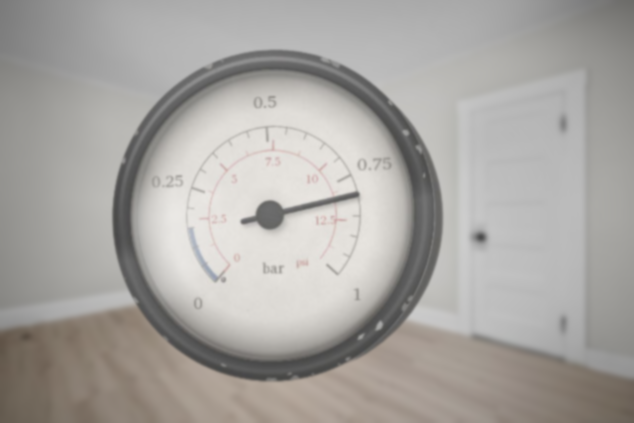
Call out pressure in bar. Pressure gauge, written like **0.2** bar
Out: **0.8** bar
